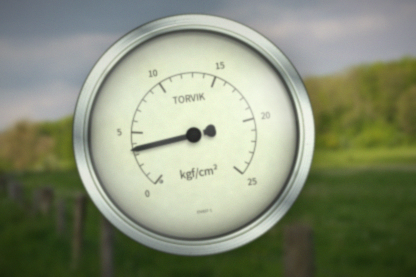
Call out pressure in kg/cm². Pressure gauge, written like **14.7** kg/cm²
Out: **3.5** kg/cm²
